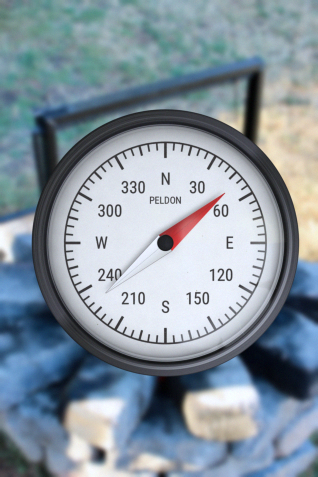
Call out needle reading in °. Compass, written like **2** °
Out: **50** °
